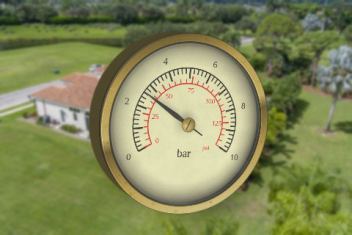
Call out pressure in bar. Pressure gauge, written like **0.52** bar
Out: **2.6** bar
